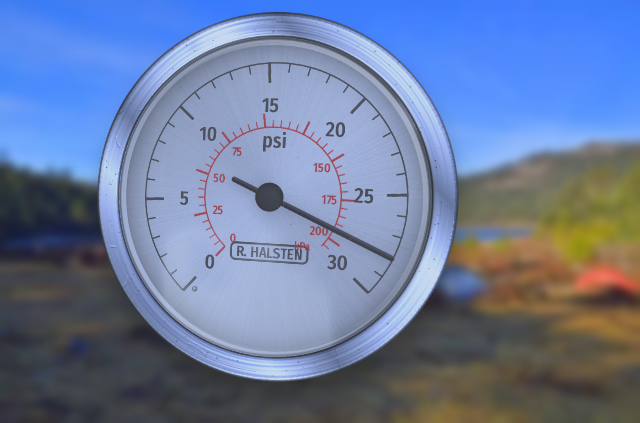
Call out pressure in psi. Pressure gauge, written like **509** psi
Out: **28** psi
